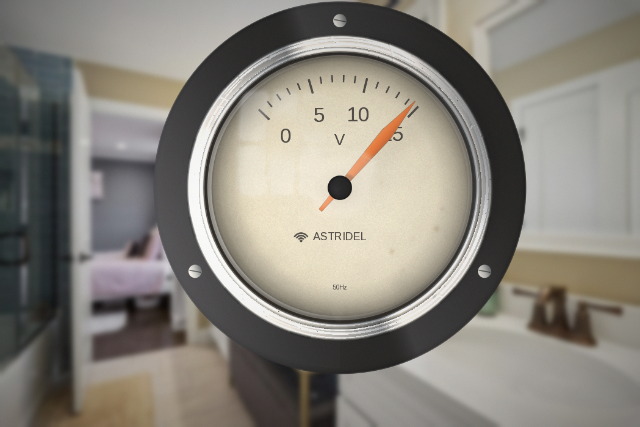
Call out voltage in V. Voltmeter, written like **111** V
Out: **14.5** V
